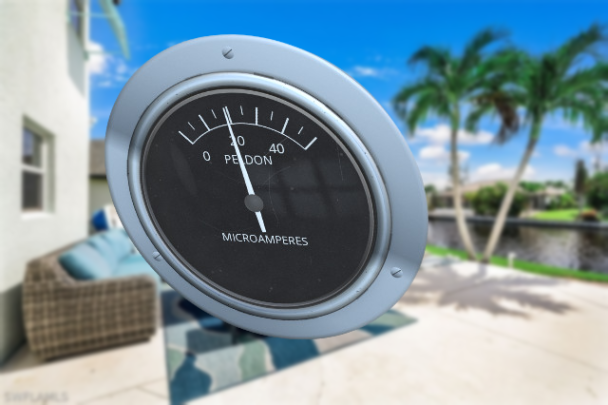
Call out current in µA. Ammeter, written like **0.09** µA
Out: **20** µA
